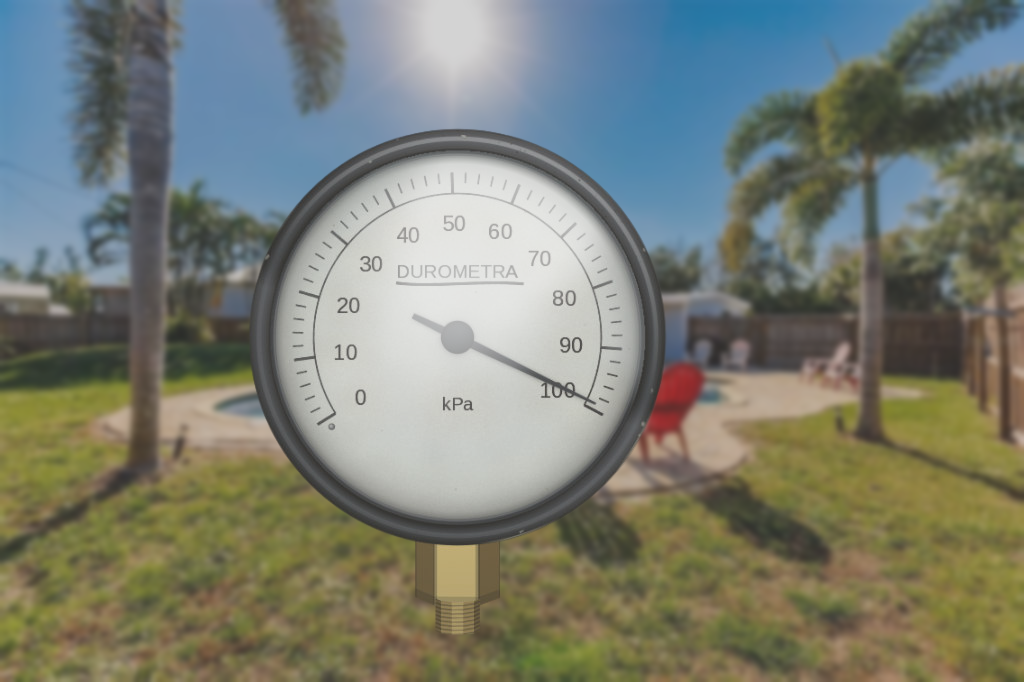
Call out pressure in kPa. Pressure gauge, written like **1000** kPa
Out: **99** kPa
